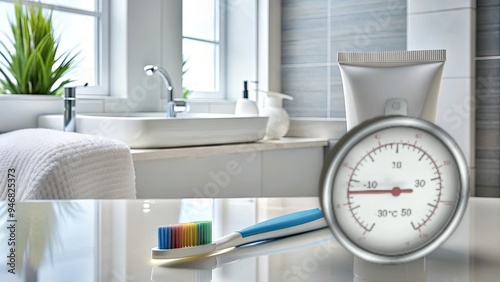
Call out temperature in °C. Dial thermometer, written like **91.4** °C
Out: **-14** °C
